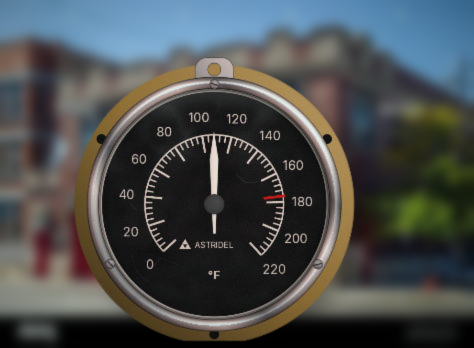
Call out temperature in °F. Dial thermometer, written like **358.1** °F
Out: **108** °F
